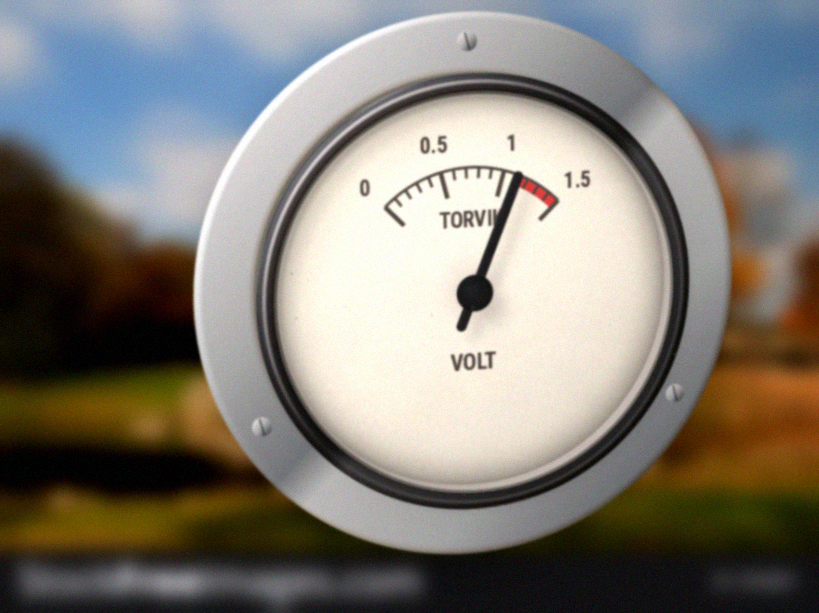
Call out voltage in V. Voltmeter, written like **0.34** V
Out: **1.1** V
